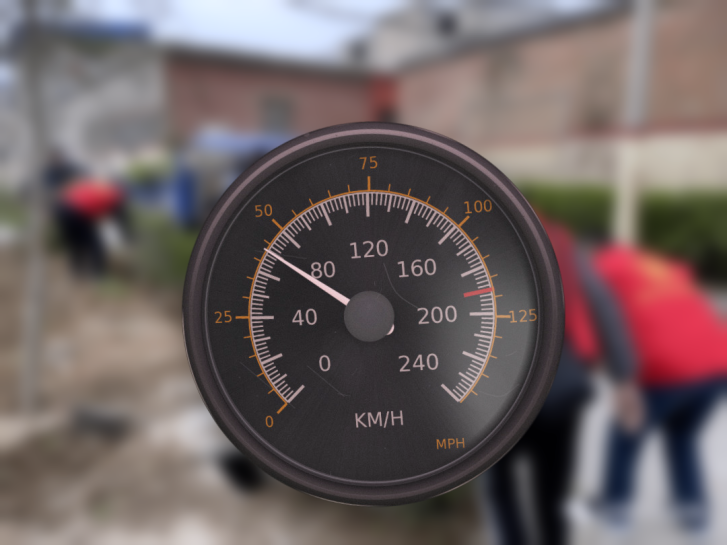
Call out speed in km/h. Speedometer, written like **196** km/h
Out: **70** km/h
